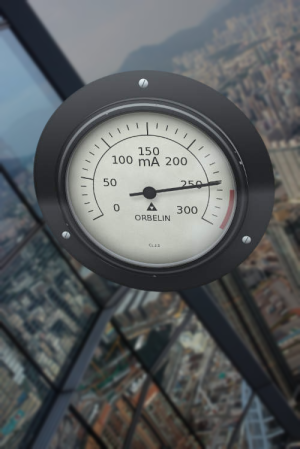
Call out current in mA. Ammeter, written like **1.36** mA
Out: **250** mA
